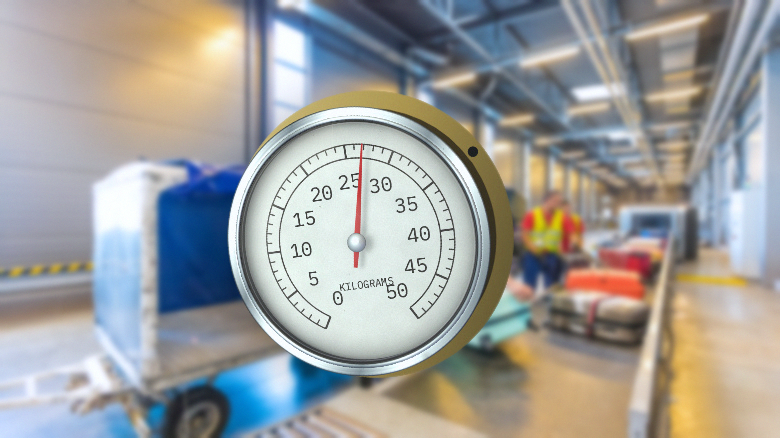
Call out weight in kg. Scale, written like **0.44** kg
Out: **27** kg
